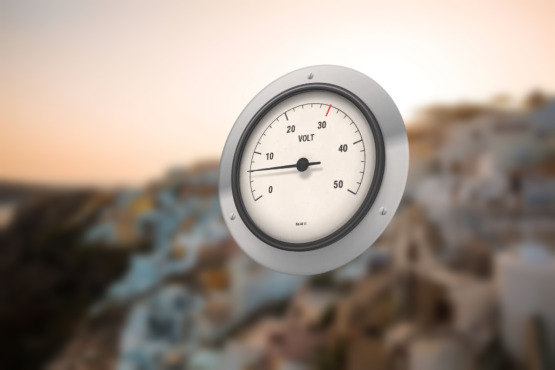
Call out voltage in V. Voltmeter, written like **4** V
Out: **6** V
